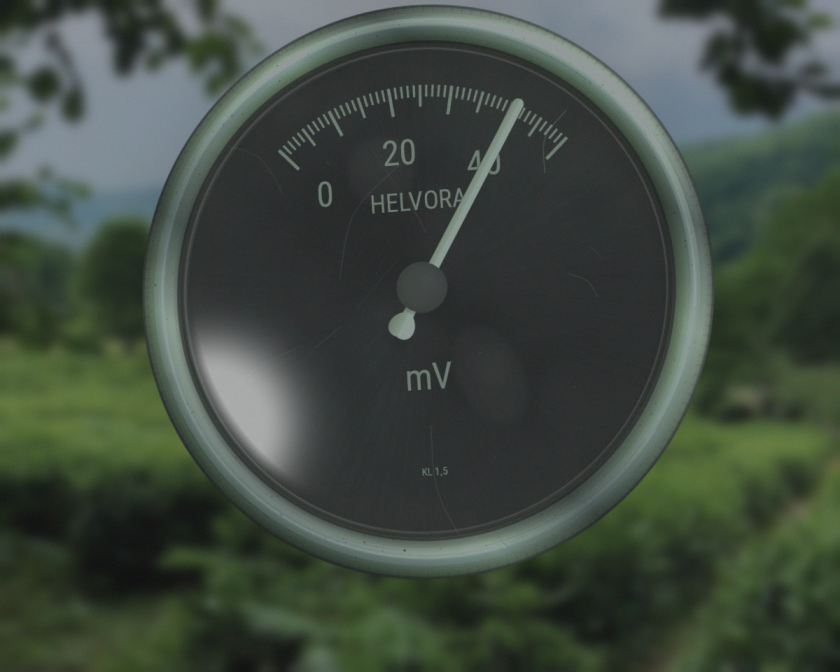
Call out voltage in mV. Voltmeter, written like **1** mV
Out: **41** mV
